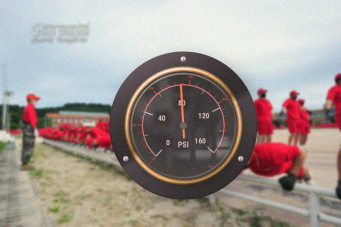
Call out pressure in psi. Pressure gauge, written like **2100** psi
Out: **80** psi
